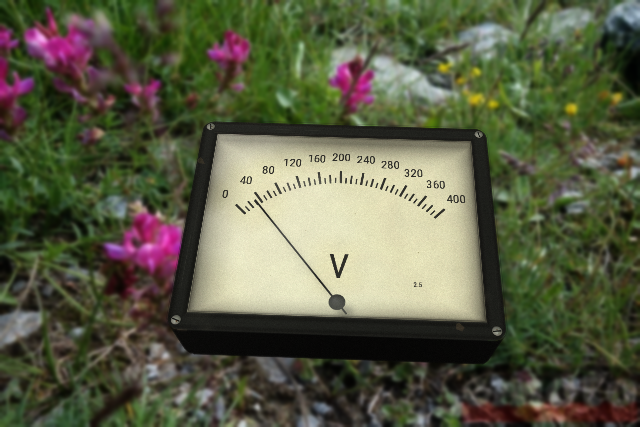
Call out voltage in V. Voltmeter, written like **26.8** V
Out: **30** V
